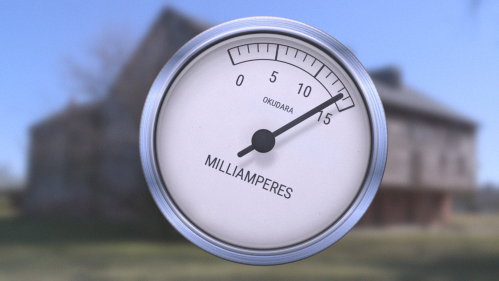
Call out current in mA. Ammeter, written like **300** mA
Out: **13.5** mA
